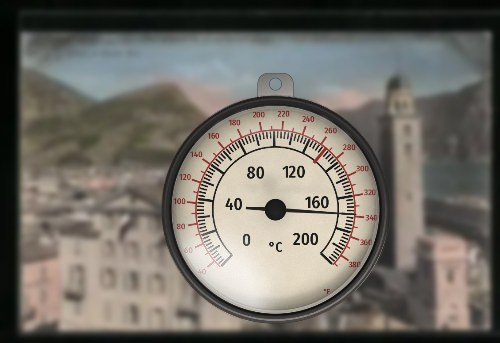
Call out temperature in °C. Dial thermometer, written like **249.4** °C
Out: **170** °C
